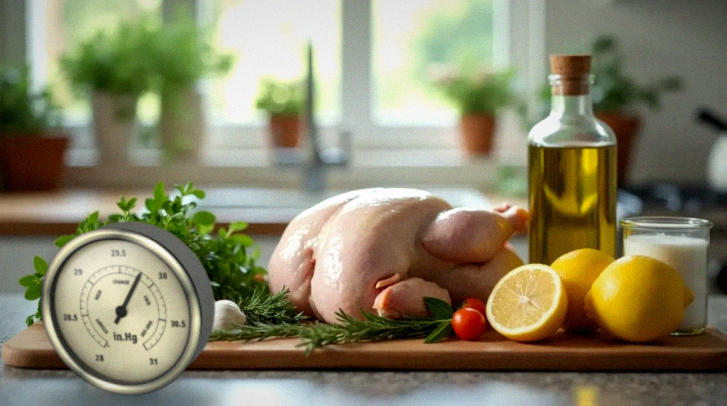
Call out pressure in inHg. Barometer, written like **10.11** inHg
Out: **29.8** inHg
